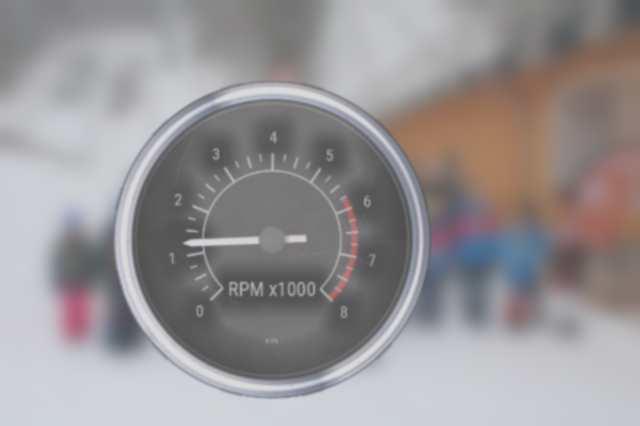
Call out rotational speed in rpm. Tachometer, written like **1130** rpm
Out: **1250** rpm
